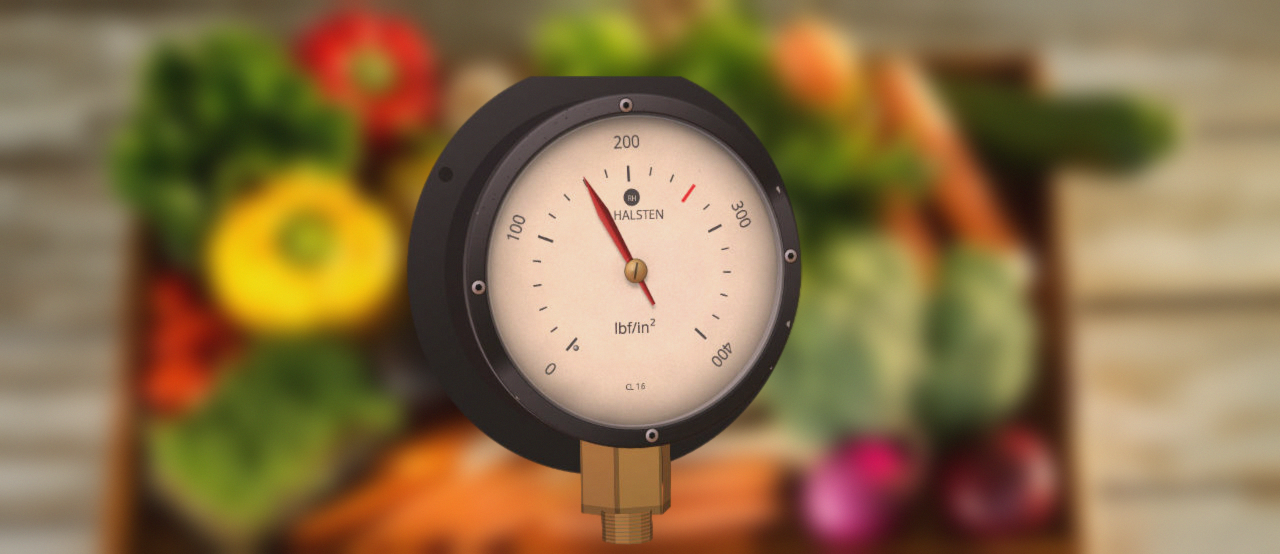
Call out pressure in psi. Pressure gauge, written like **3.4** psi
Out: **160** psi
